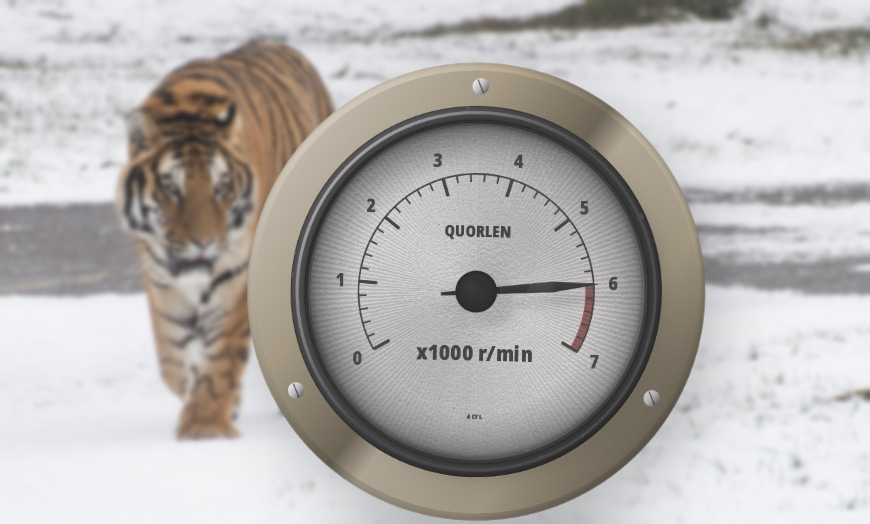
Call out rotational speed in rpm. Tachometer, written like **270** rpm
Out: **6000** rpm
